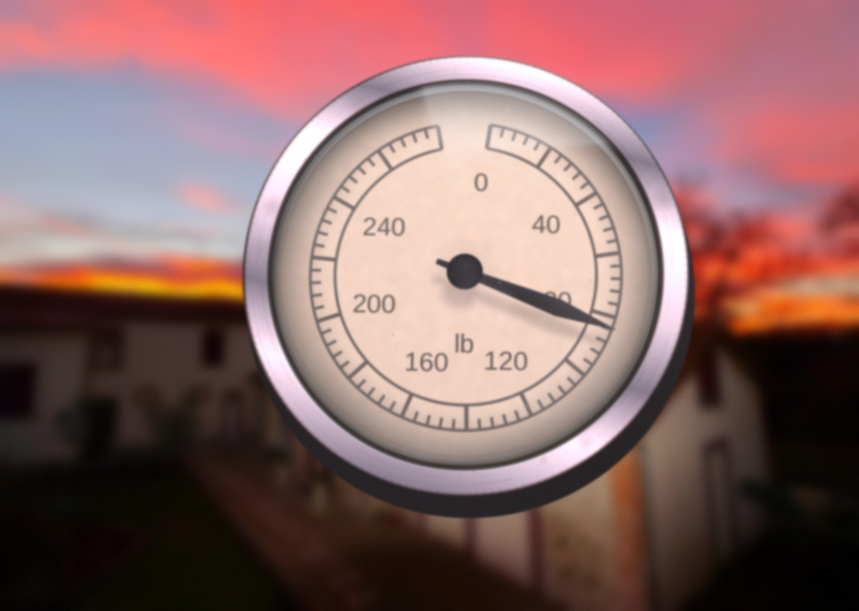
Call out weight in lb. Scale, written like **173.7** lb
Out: **84** lb
